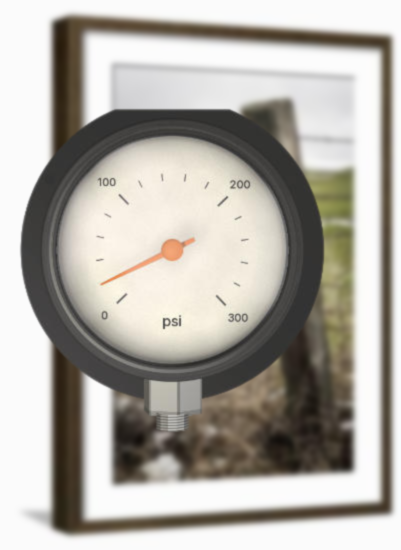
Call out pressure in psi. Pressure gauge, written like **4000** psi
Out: **20** psi
